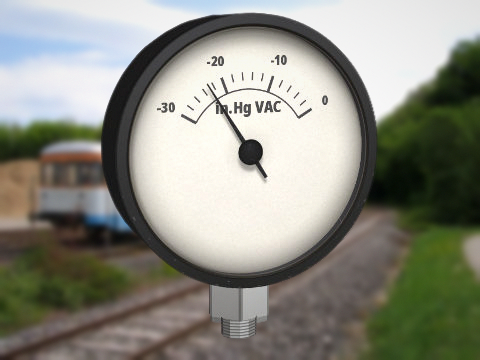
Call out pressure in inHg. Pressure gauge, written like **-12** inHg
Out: **-23** inHg
